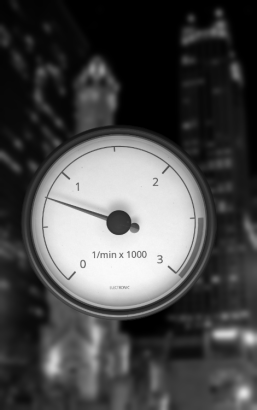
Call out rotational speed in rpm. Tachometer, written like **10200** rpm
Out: **750** rpm
